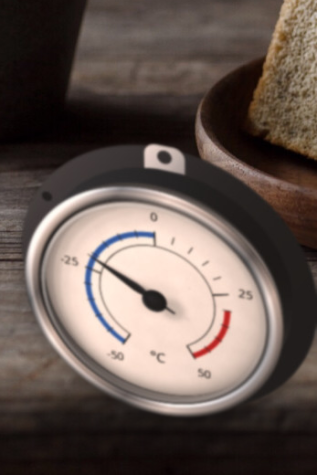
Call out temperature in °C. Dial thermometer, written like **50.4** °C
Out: **-20** °C
